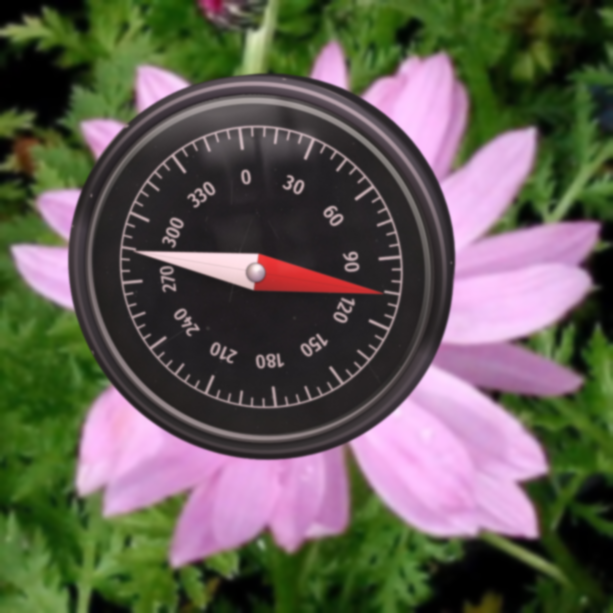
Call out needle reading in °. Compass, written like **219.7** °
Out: **105** °
